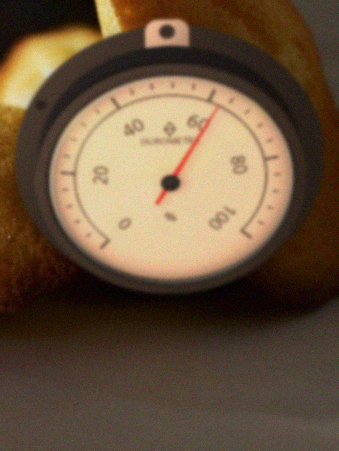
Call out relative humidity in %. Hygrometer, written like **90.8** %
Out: **62** %
